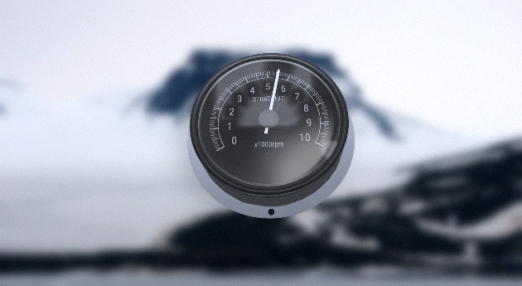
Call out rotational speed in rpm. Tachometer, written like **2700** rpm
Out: **5500** rpm
